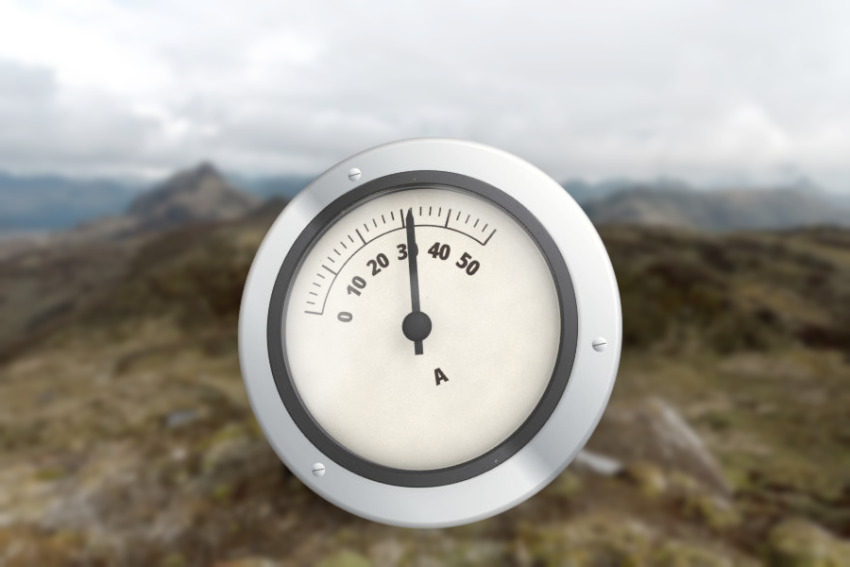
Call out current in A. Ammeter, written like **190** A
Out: **32** A
